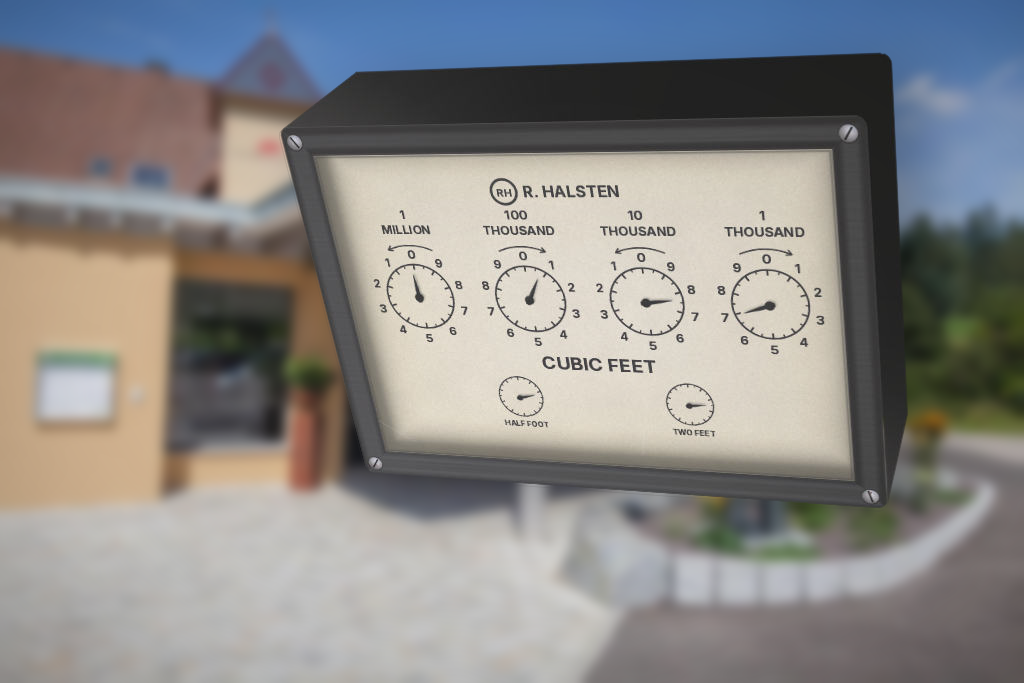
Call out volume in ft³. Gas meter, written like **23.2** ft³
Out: **7700** ft³
